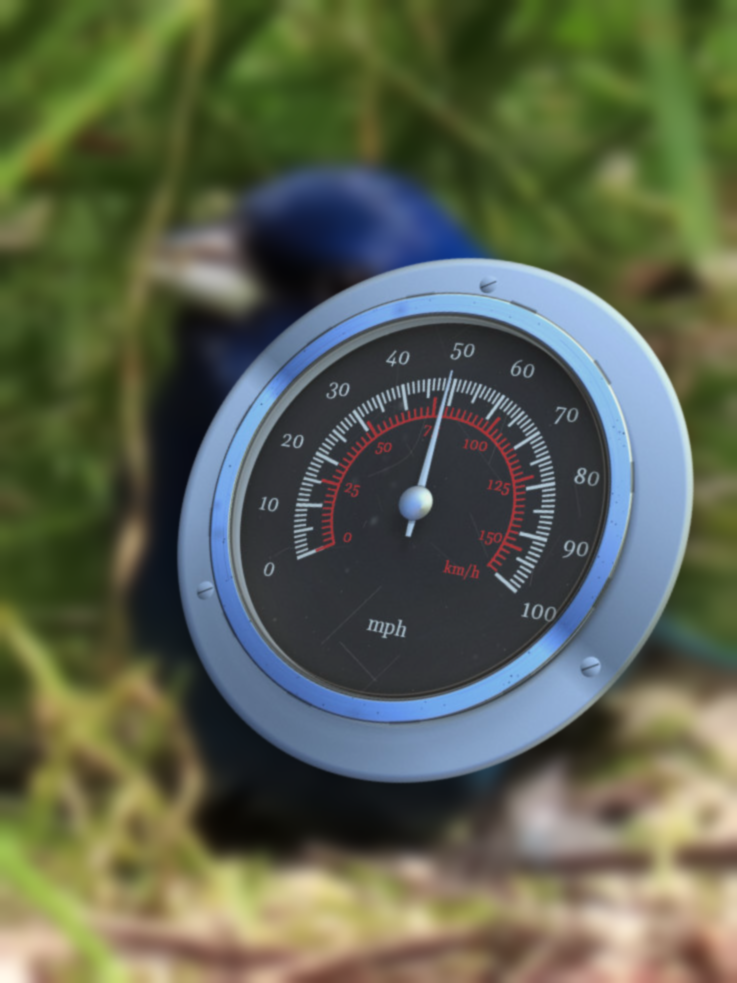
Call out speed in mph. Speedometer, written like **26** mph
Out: **50** mph
